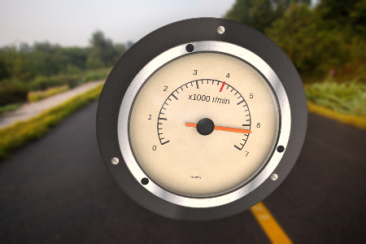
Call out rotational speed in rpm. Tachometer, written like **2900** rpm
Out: **6200** rpm
